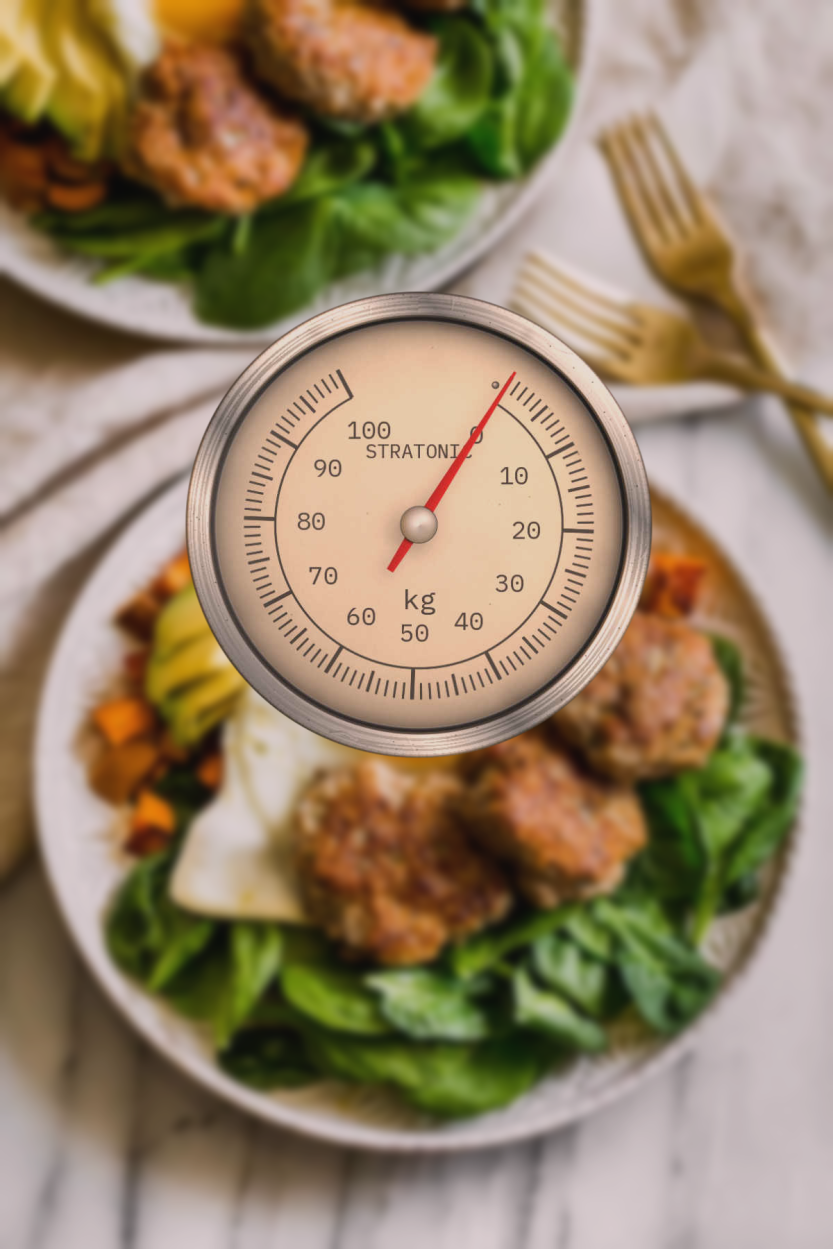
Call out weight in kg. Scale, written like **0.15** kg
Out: **0** kg
